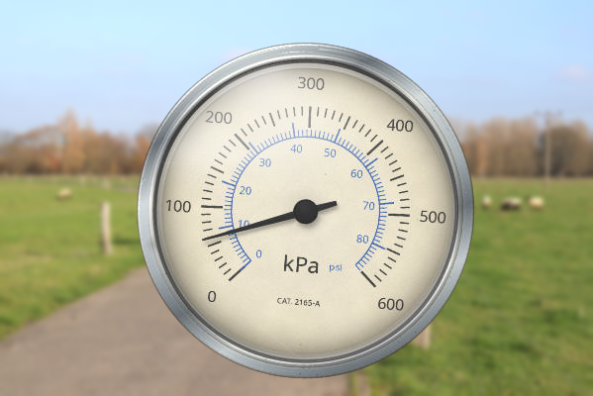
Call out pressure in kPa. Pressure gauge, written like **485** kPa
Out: **60** kPa
